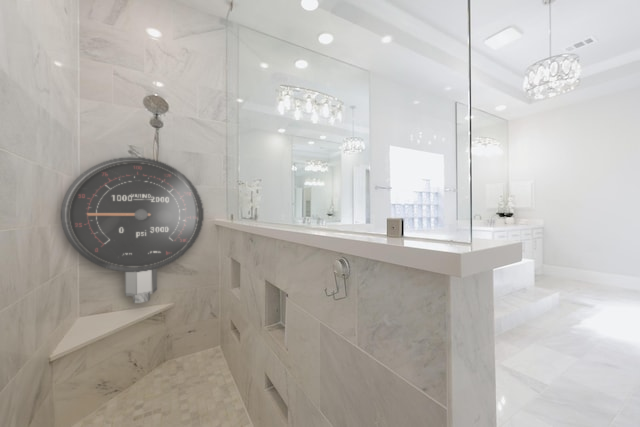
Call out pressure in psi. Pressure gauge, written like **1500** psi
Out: **500** psi
